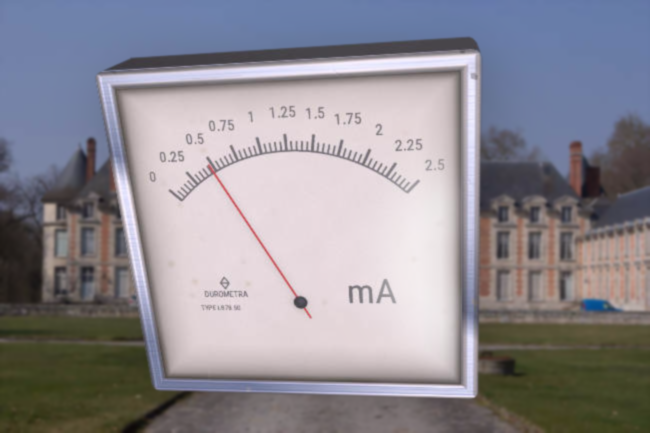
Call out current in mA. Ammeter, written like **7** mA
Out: **0.5** mA
